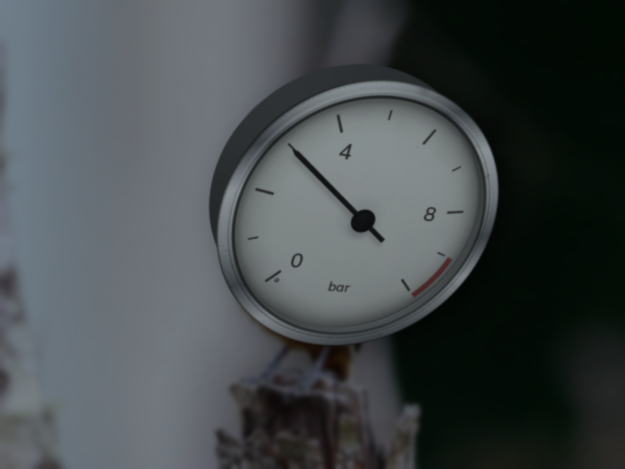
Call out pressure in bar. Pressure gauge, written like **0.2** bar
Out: **3** bar
